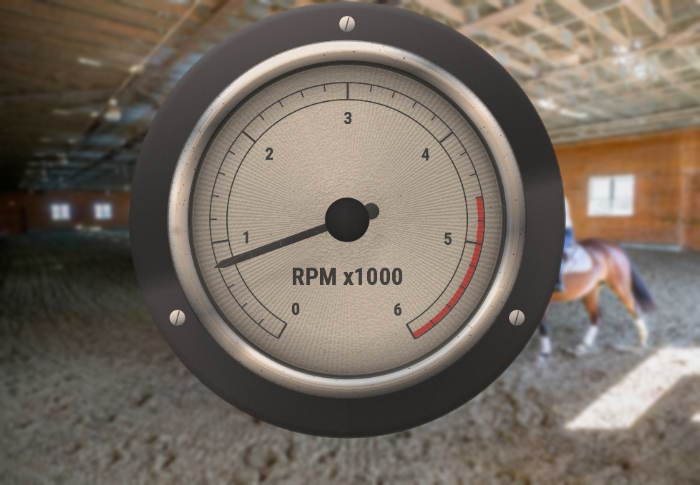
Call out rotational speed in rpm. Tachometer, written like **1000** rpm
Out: **800** rpm
